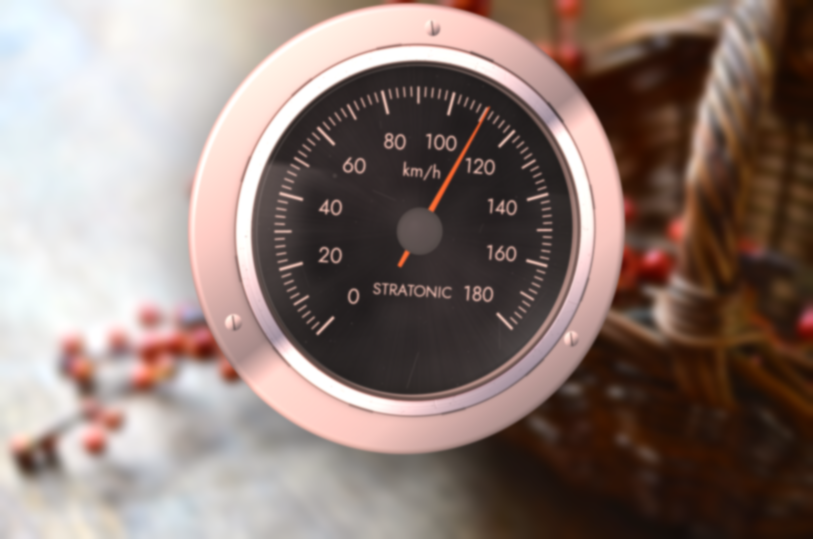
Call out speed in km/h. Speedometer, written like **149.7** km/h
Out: **110** km/h
